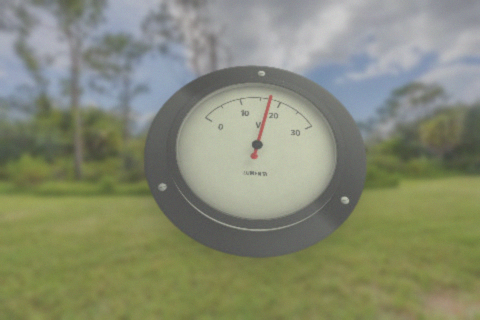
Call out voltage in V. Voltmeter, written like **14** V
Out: **17.5** V
